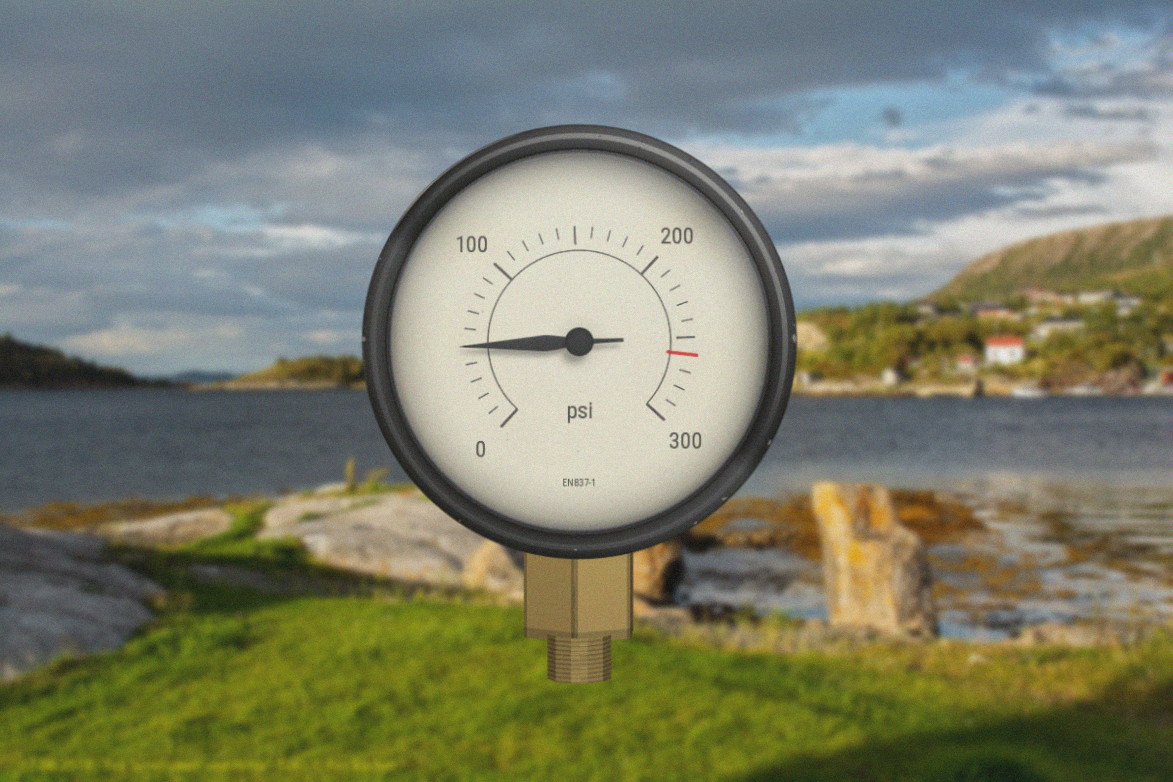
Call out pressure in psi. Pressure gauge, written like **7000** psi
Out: **50** psi
